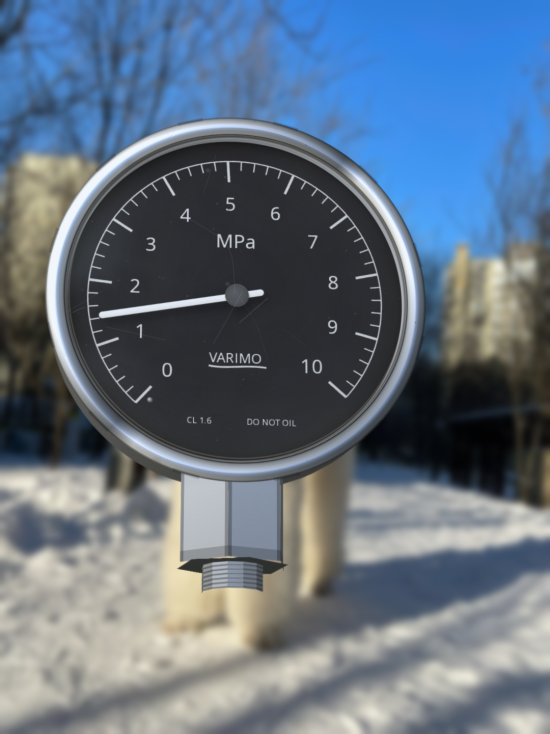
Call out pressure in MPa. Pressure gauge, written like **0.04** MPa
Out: **1.4** MPa
